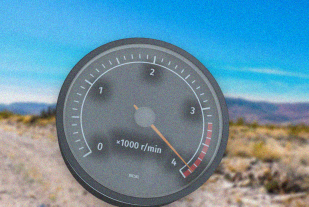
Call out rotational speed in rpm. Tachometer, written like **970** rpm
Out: **3900** rpm
